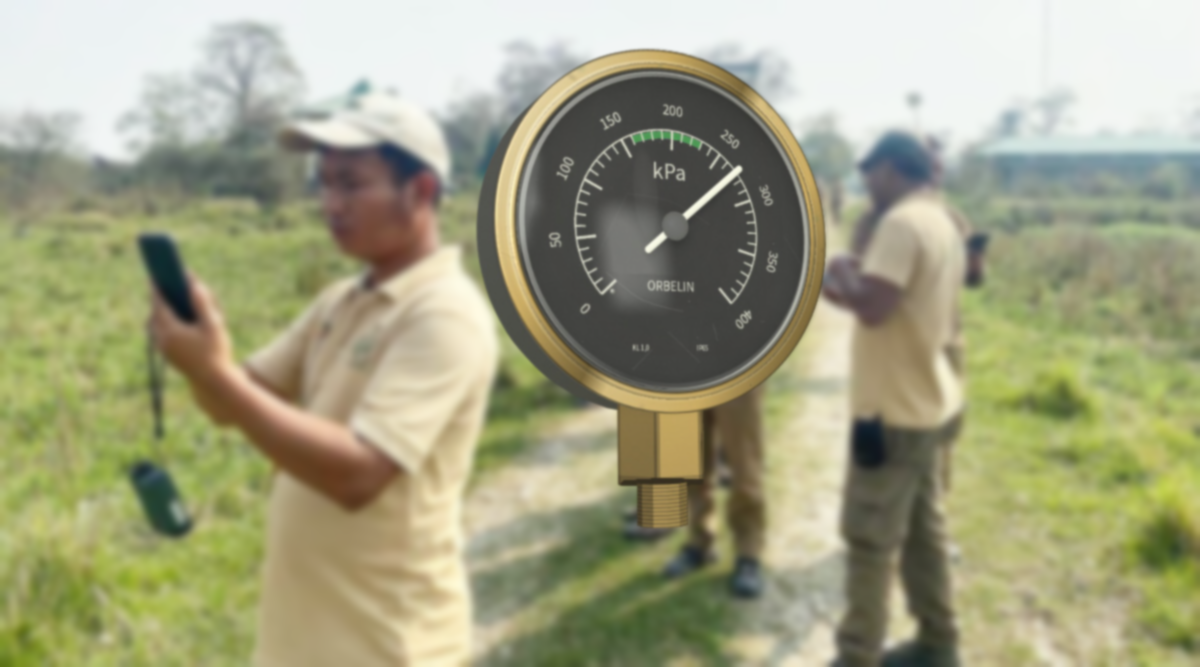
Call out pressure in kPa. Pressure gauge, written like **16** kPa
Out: **270** kPa
